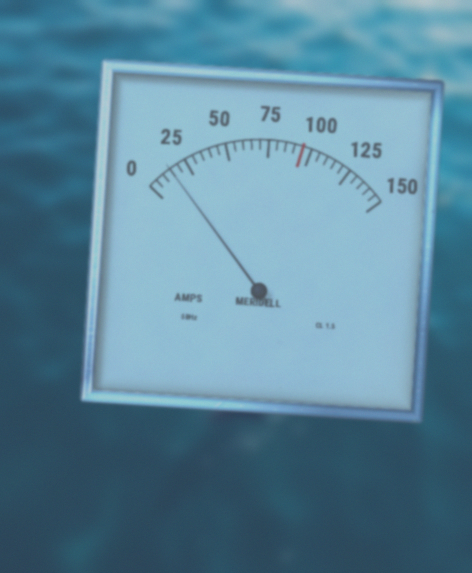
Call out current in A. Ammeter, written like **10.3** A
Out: **15** A
